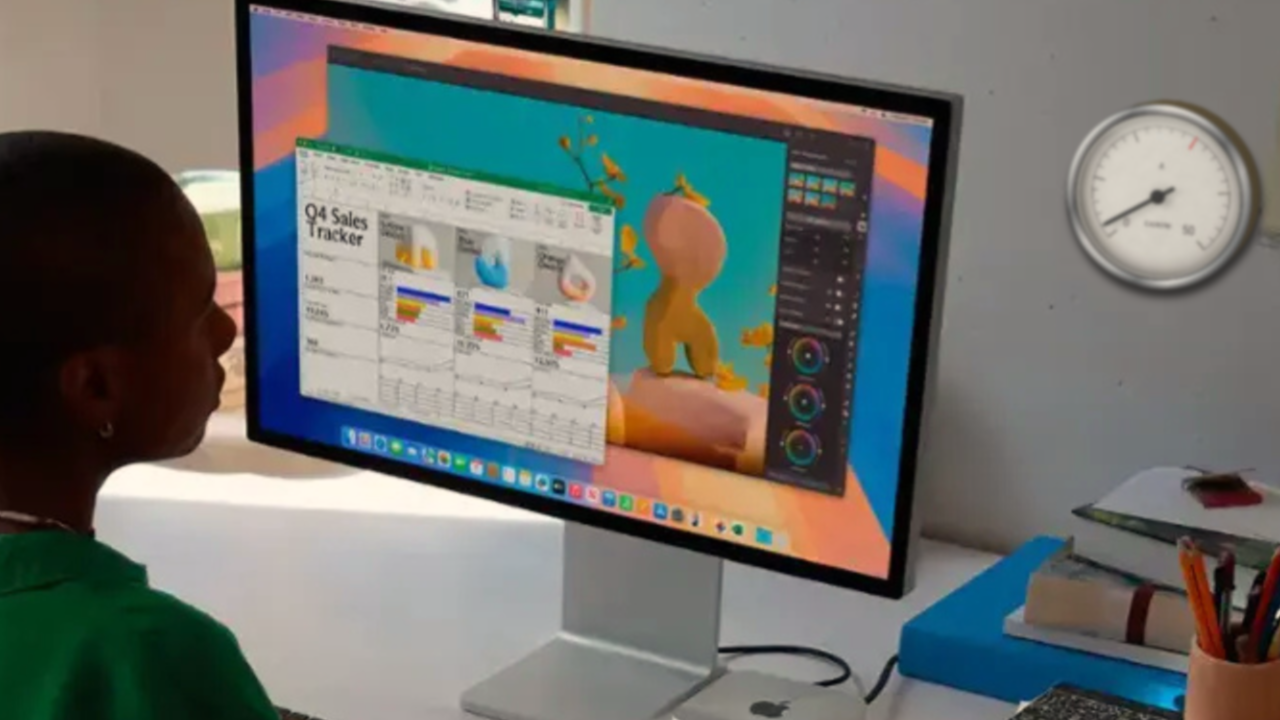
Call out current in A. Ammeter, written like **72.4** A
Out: **2** A
